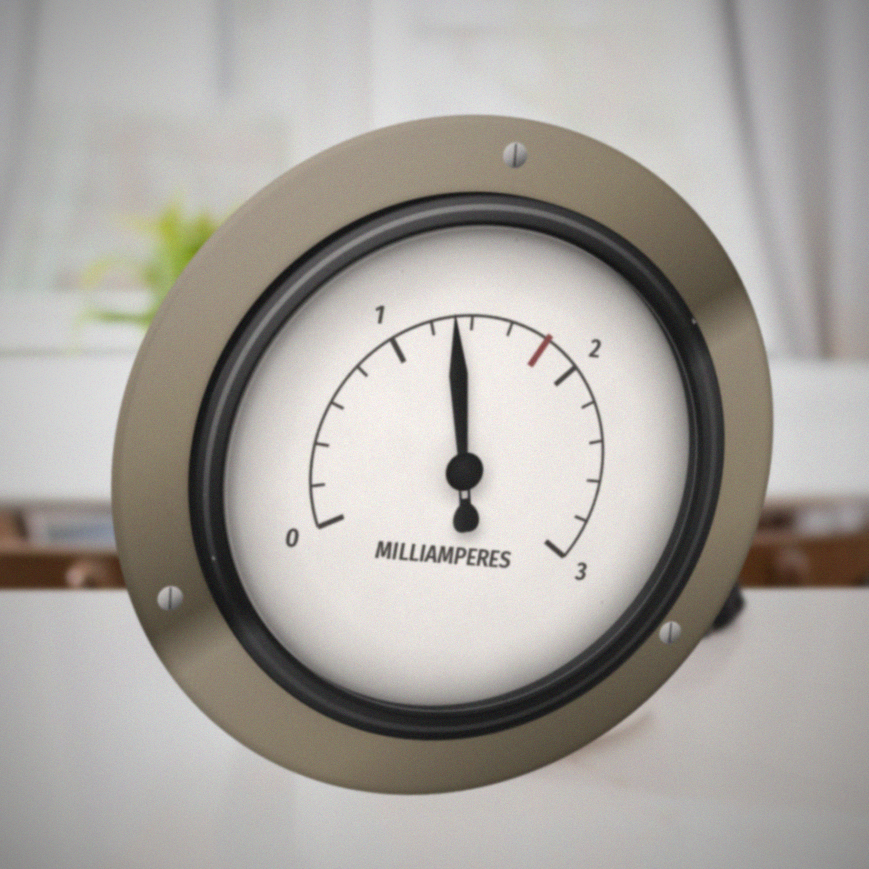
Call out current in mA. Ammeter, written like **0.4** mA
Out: **1.3** mA
